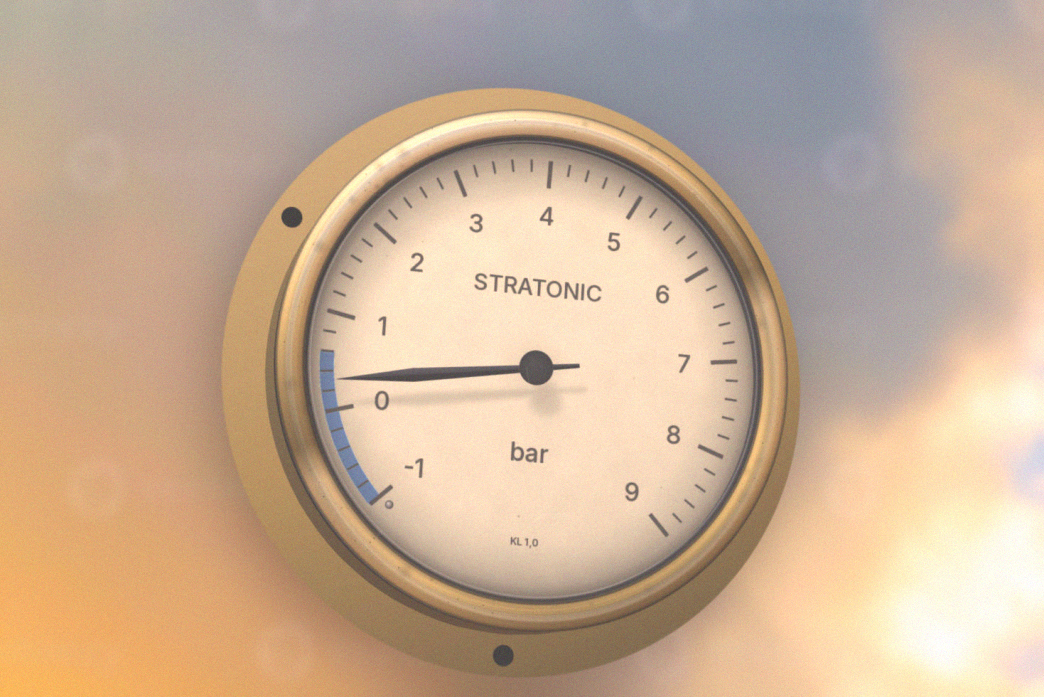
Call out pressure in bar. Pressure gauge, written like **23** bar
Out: **0.3** bar
